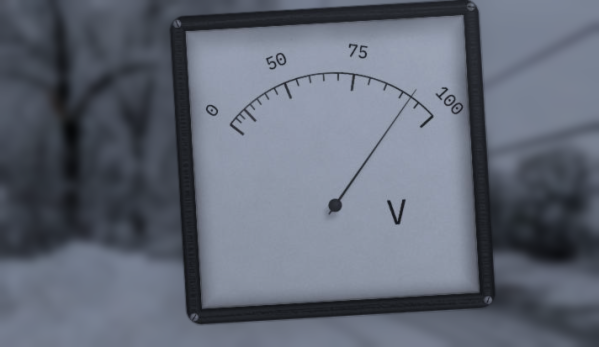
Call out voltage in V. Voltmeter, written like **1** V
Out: **92.5** V
